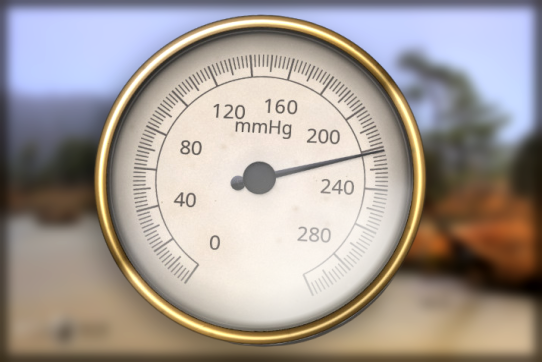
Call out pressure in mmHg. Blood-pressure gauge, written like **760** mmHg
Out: **222** mmHg
